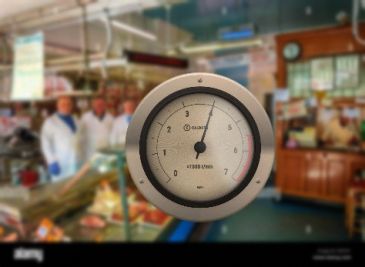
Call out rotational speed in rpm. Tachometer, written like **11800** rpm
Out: **4000** rpm
